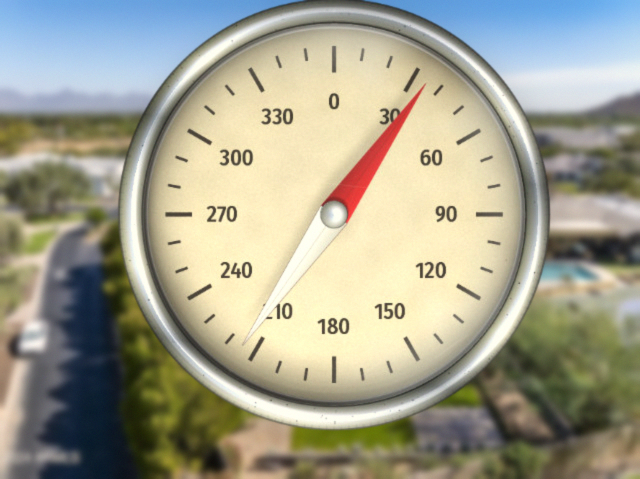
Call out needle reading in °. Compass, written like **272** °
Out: **35** °
